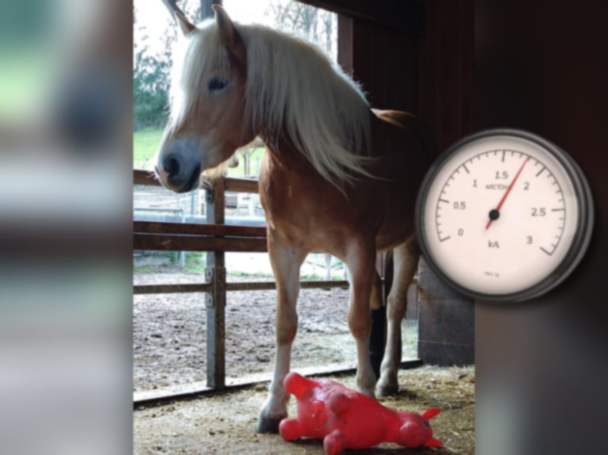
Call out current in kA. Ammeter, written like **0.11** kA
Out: **1.8** kA
